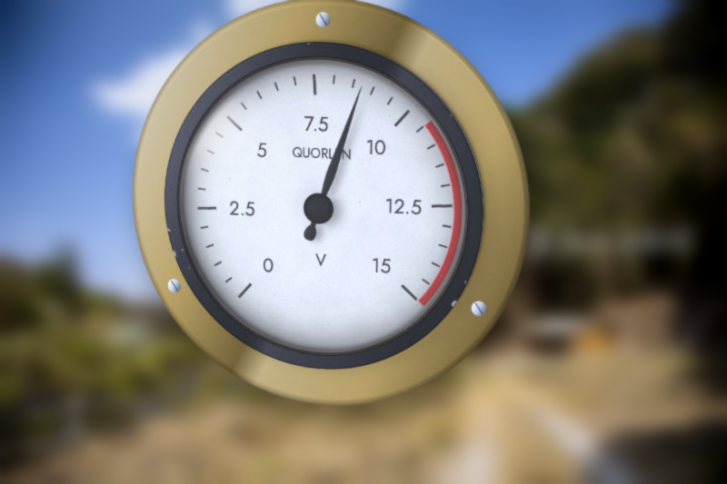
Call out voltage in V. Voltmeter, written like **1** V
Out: **8.75** V
